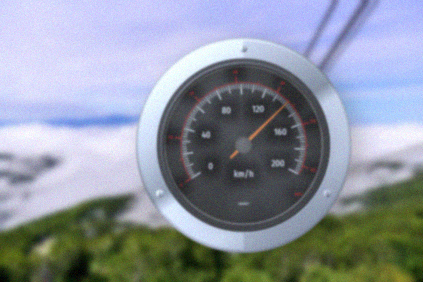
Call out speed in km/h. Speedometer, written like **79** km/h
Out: **140** km/h
